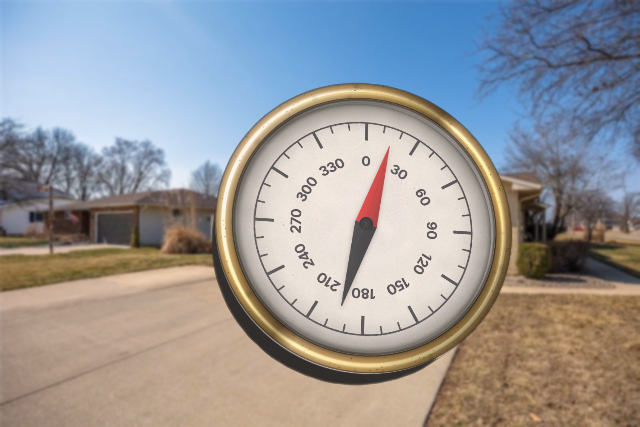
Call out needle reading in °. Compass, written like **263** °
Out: **15** °
